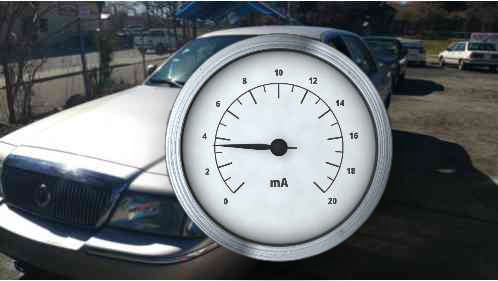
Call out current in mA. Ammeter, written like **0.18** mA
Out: **3.5** mA
